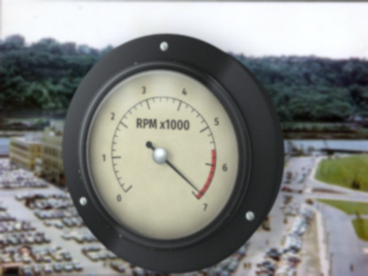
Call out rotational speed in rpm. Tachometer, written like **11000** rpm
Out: **6800** rpm
